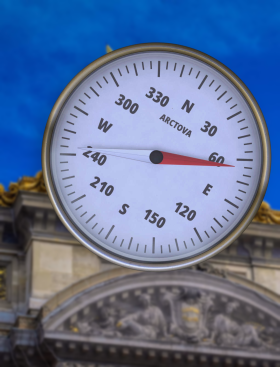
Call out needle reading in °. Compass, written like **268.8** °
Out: **65** °
